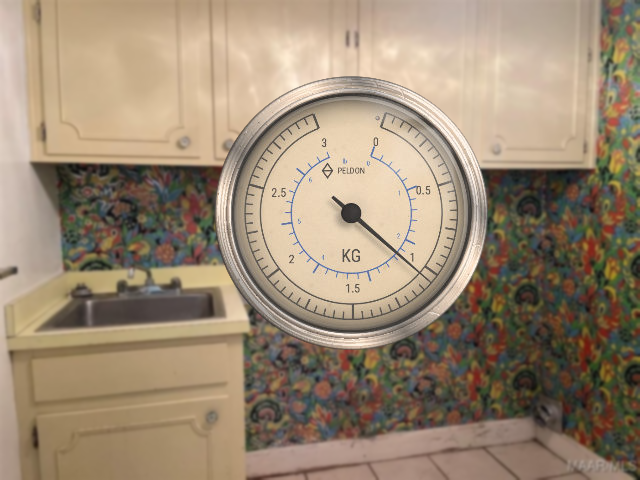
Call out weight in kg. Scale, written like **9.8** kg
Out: **1.05** kg
